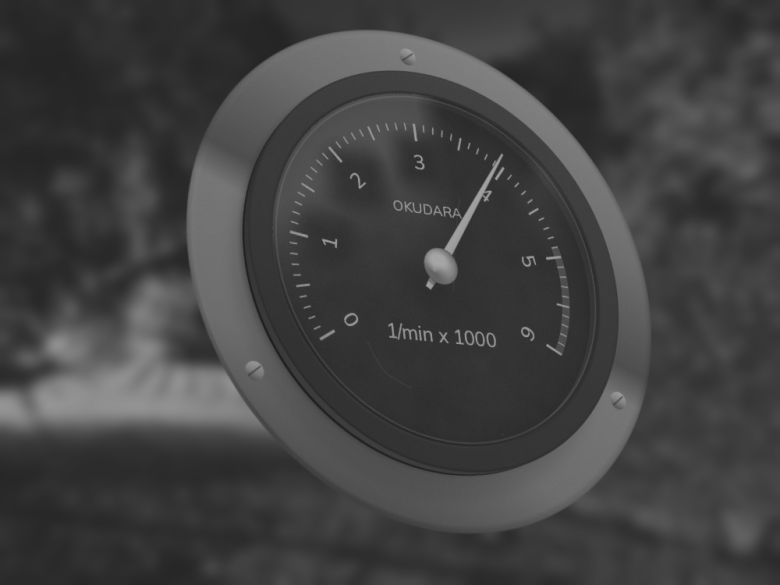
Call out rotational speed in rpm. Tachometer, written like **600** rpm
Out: **3900** rpm
